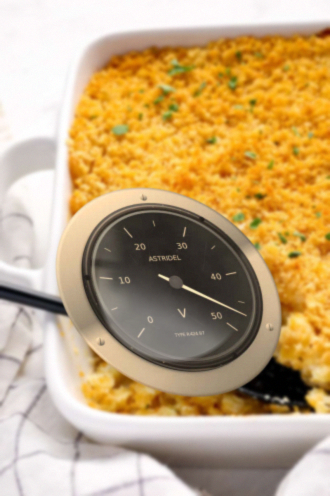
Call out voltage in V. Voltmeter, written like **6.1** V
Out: **47.5** V
